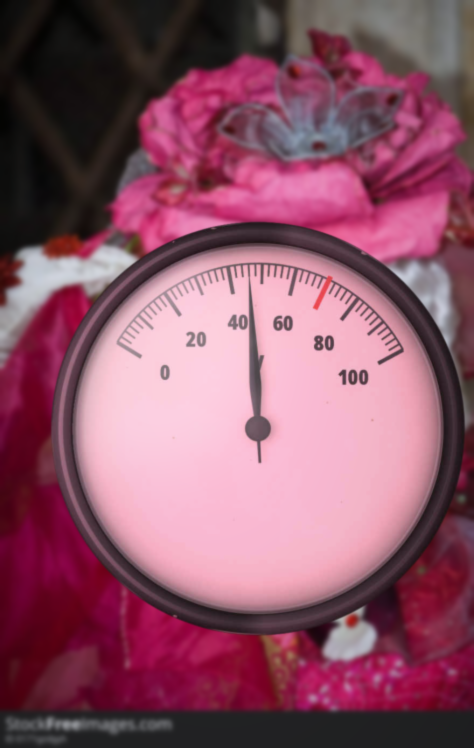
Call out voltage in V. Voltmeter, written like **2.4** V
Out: **46** V
